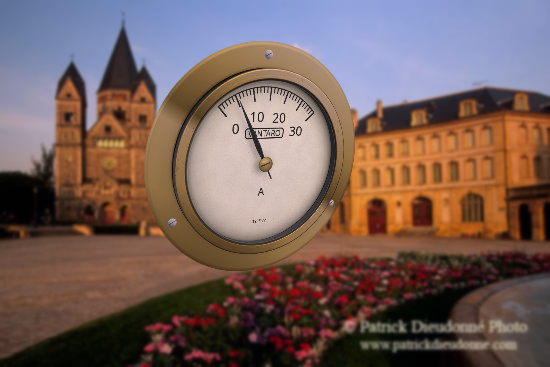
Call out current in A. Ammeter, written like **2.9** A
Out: **5** A
